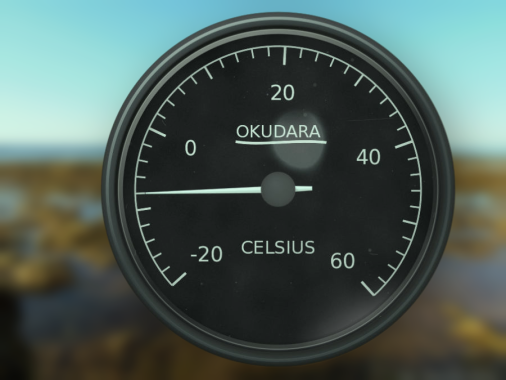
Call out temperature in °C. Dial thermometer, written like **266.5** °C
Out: **-8** °C
